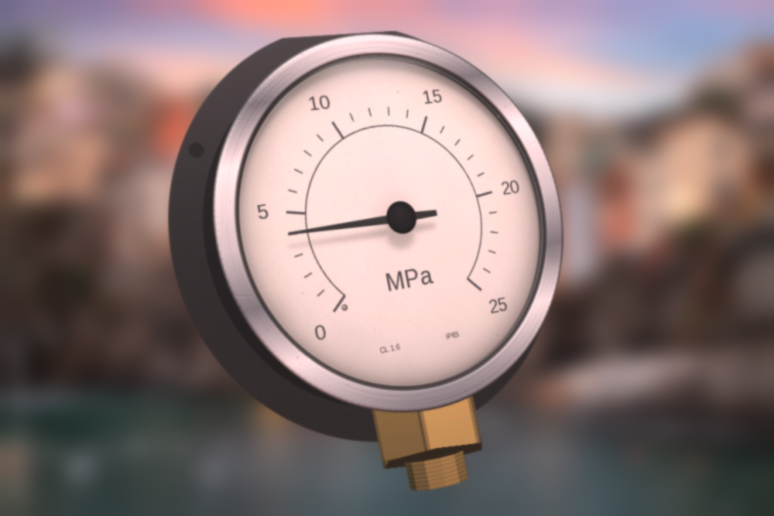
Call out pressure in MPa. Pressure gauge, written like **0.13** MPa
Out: **4** MPa
